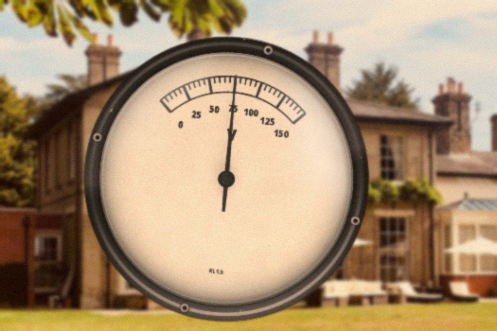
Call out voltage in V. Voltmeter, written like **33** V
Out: **75** V
